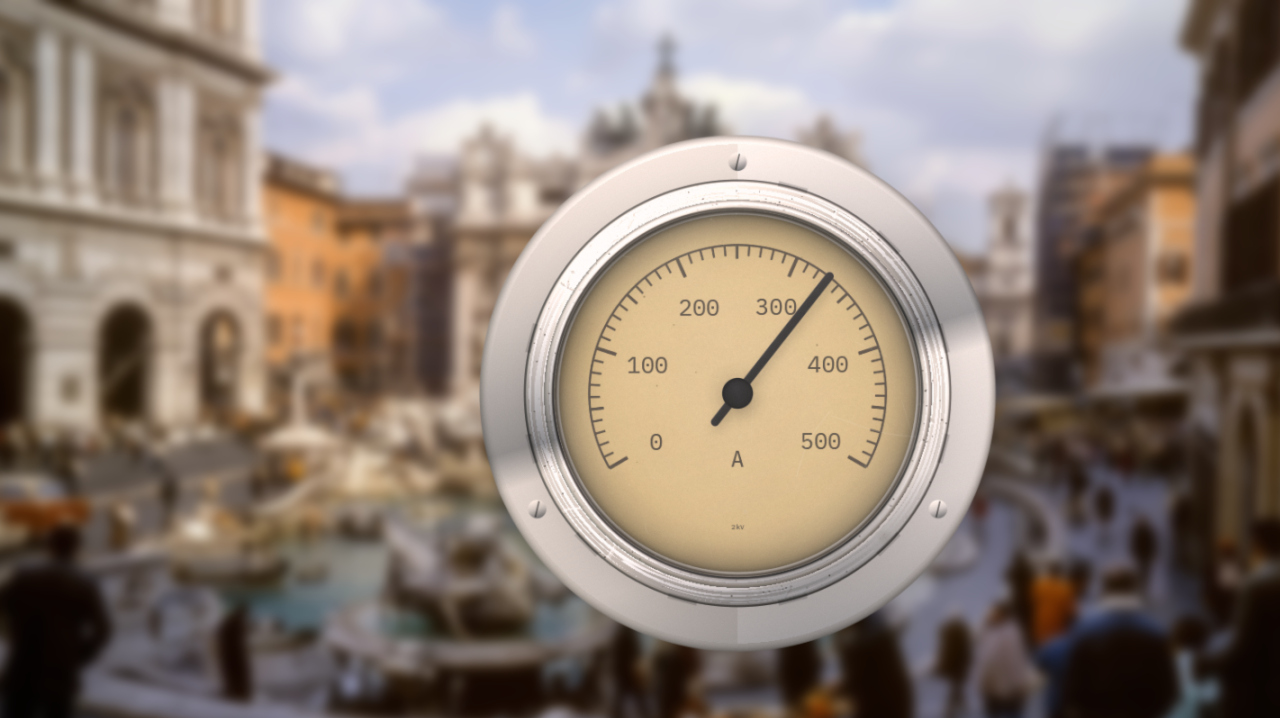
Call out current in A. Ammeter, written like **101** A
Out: **330** A
